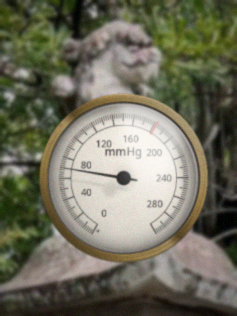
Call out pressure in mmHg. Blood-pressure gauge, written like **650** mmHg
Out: **70** mmHg
